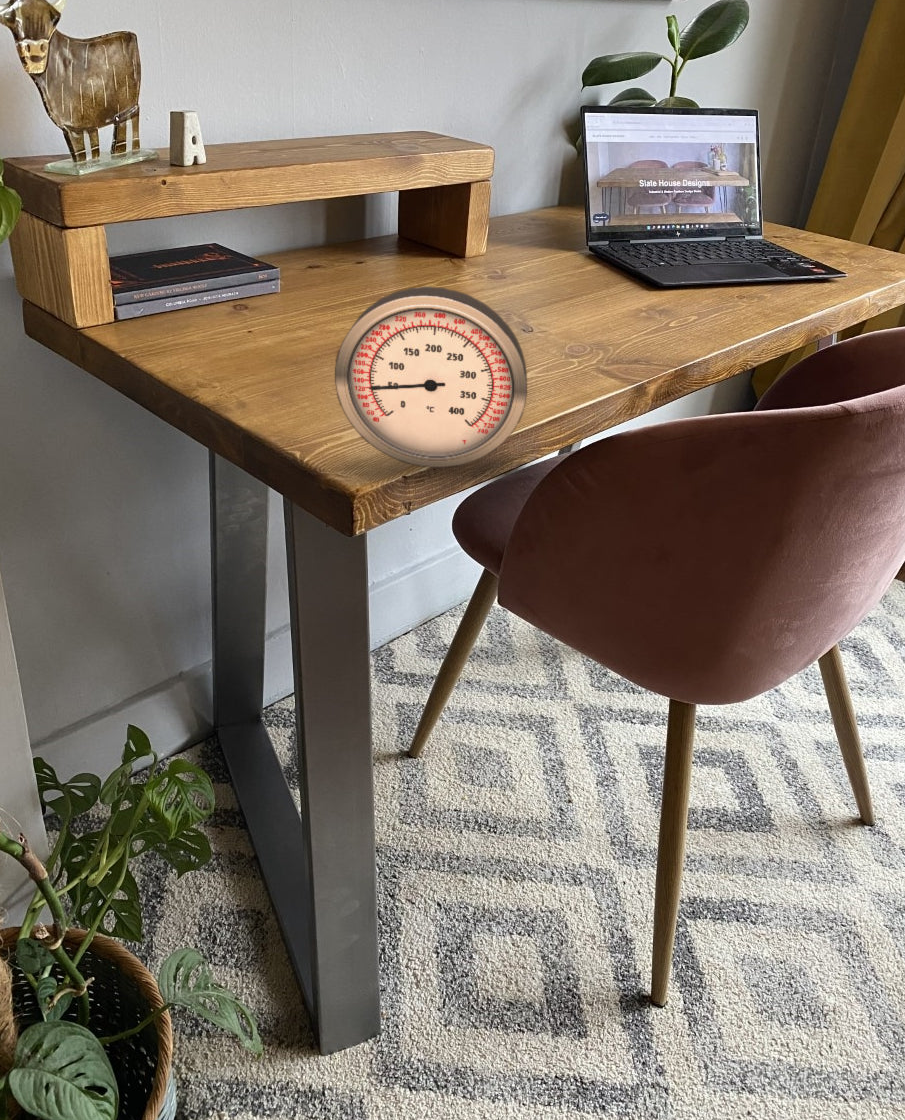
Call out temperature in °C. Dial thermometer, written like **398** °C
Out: **50** °C
